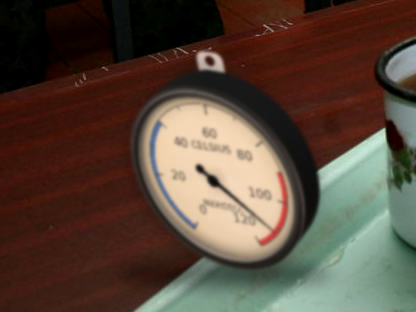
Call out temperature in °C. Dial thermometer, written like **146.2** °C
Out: **110** °C
